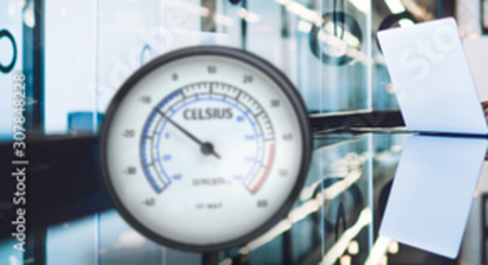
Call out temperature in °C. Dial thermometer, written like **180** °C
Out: **-10** °C
